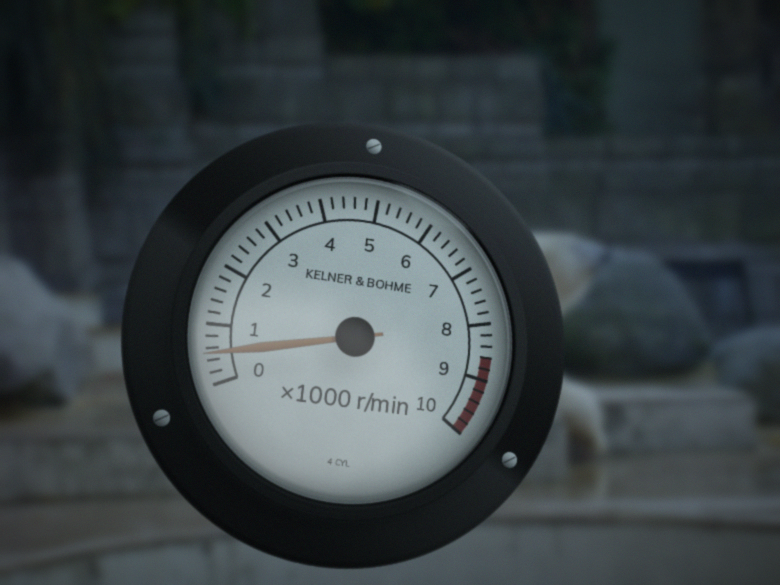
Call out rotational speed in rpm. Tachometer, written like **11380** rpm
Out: **500** rpm
